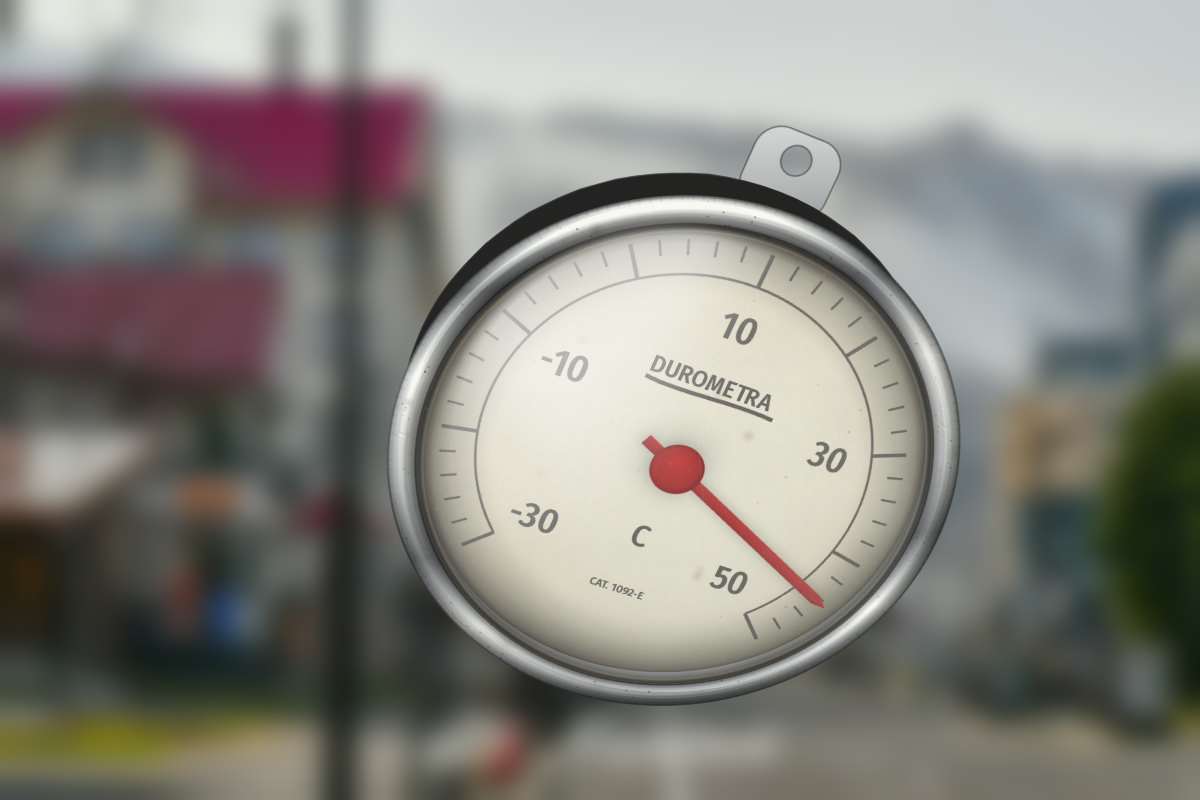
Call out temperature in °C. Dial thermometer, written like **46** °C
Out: **44** °C
